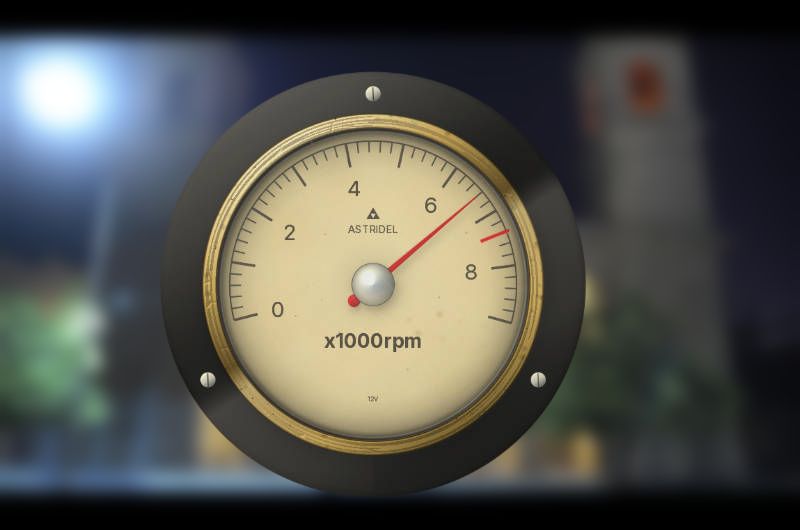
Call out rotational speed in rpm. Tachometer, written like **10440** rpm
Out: **6600** rpm
